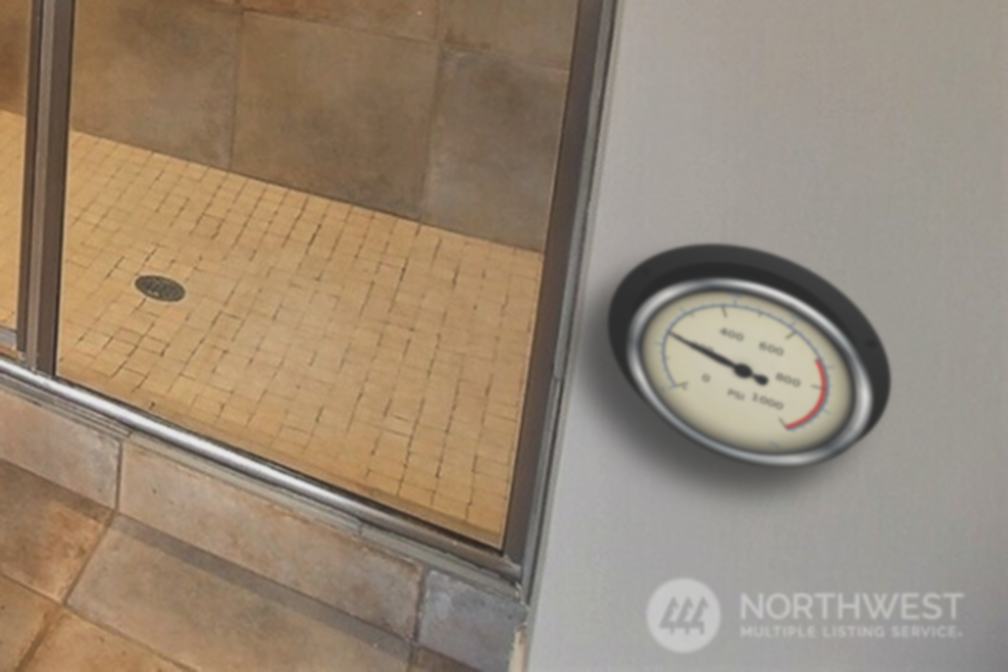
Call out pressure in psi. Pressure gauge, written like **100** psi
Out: **200** psi
